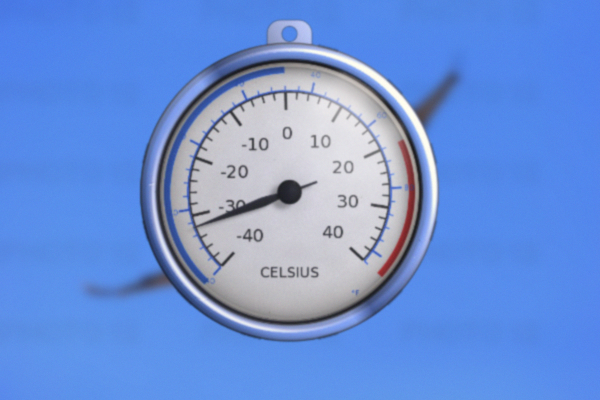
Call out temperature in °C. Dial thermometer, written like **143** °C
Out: **-32** °C
